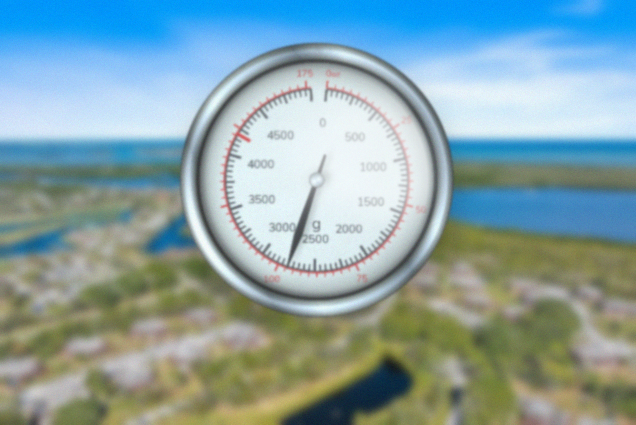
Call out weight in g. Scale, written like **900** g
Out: **2750** g
